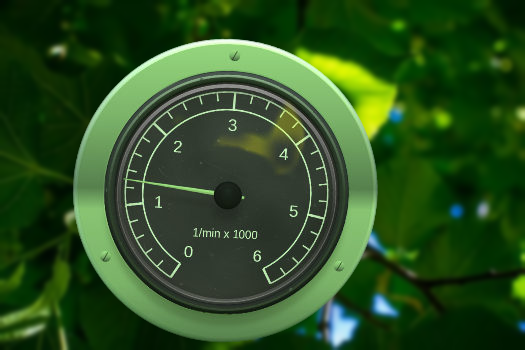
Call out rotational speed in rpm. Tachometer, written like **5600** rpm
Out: **1300** rpm
